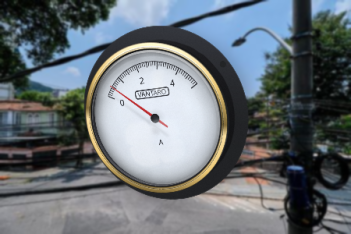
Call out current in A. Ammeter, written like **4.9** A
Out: **0.5** A
